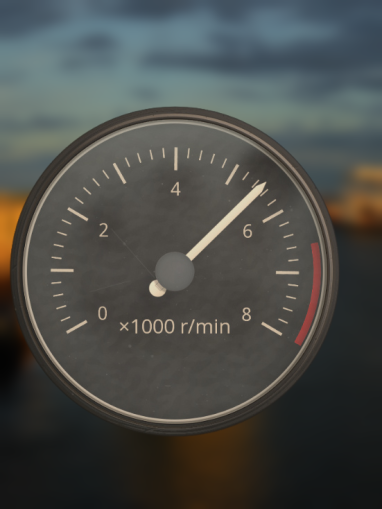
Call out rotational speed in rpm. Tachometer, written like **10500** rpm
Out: **5500** rpm
